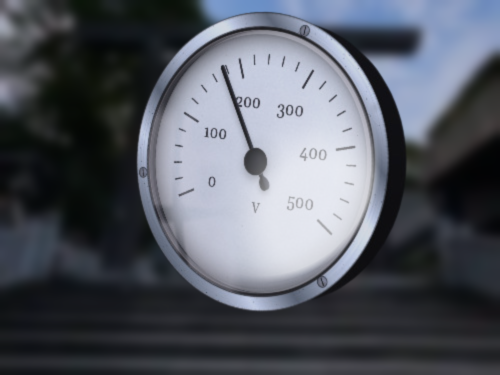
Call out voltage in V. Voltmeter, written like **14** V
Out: **180** V
